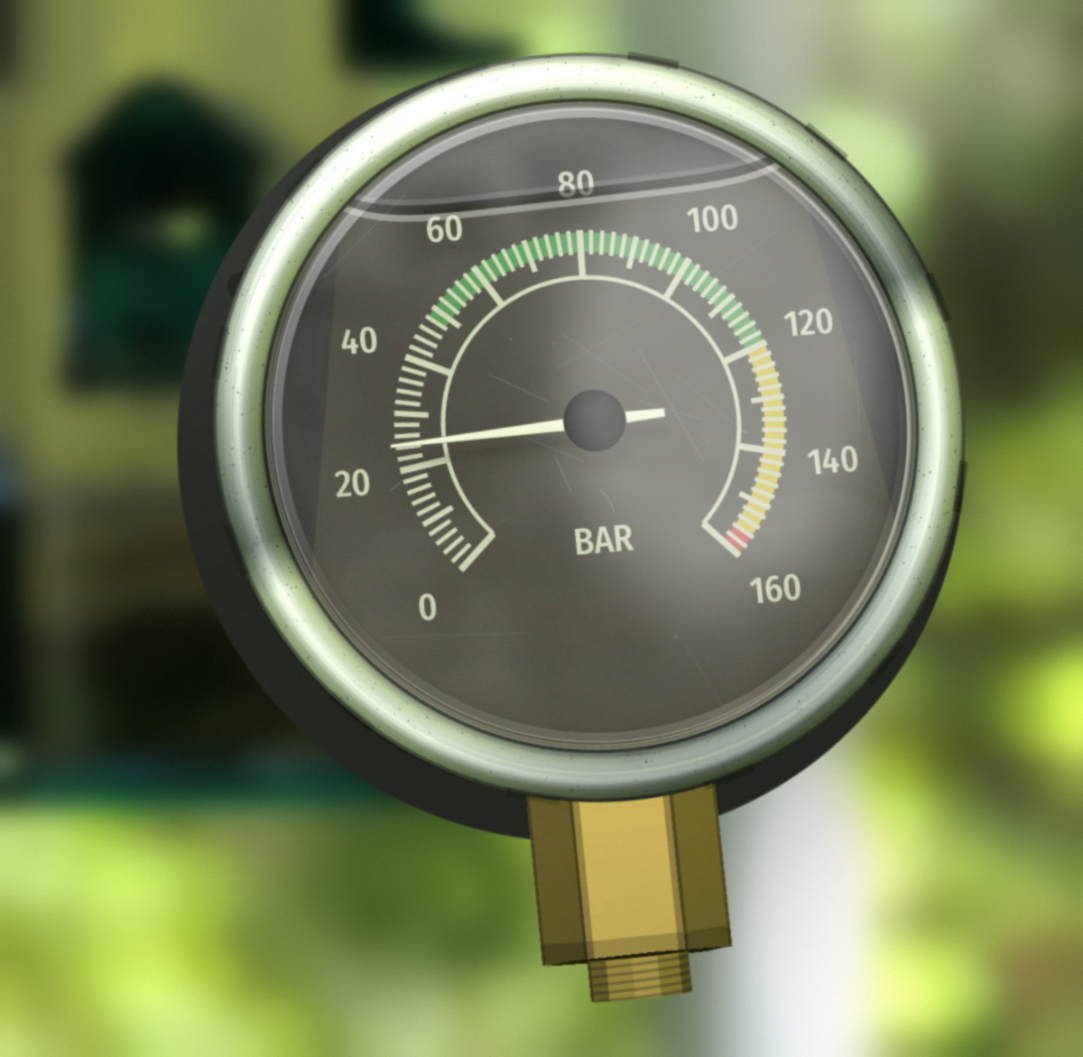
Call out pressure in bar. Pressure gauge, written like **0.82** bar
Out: **24** bar
